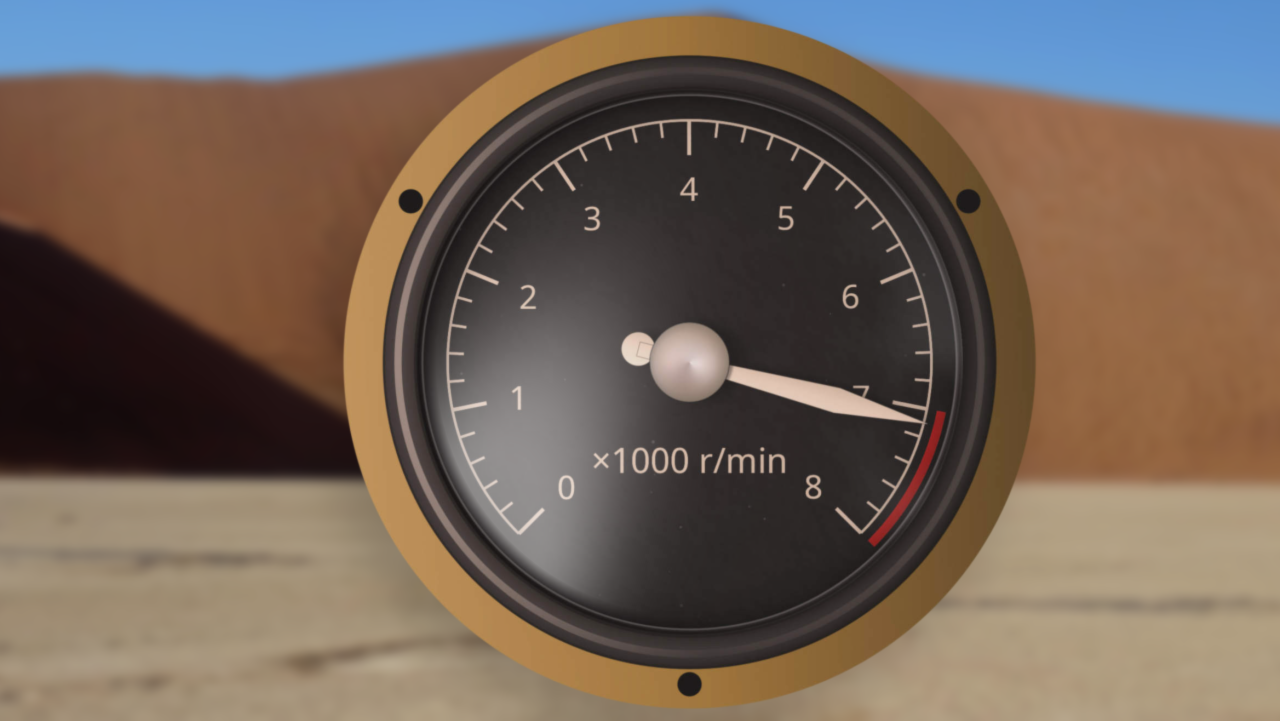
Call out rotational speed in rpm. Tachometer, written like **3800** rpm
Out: **7100** rpm
